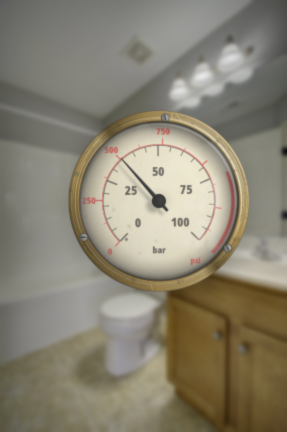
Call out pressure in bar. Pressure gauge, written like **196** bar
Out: **35** bar
